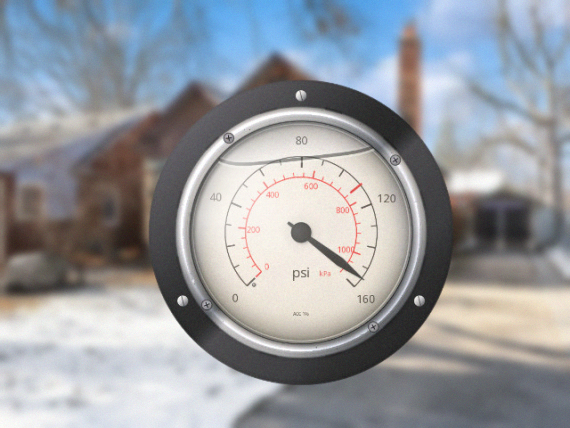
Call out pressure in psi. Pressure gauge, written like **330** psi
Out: **155** psi
